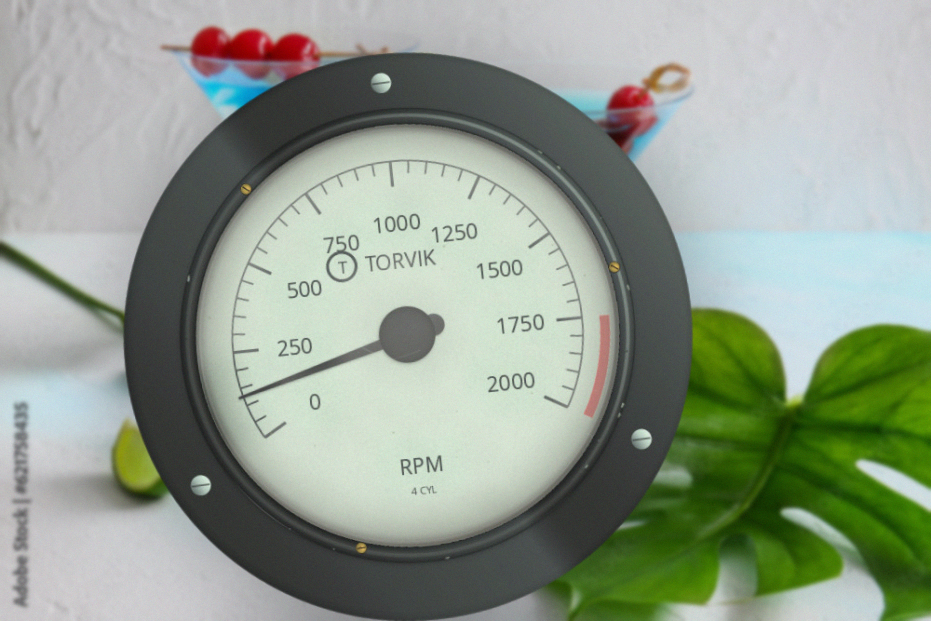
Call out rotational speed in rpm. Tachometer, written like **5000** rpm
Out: **125** rpm
